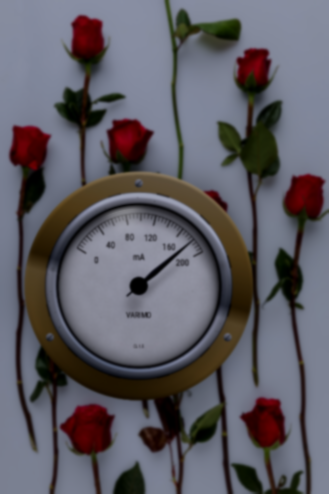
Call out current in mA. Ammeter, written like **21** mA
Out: **180** mA
